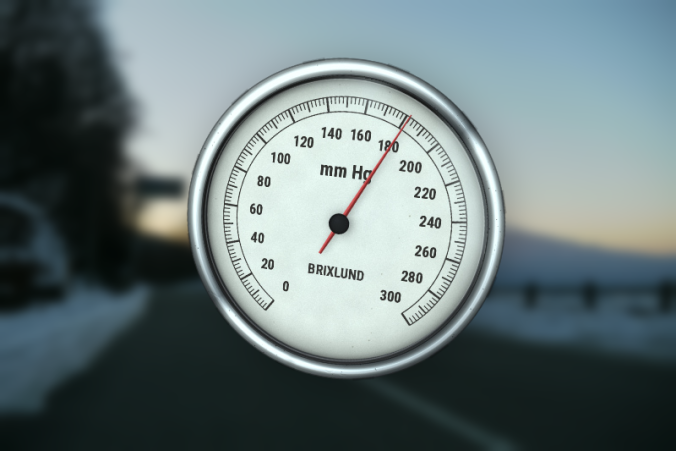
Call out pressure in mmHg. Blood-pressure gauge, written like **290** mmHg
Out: **182** mmHg
